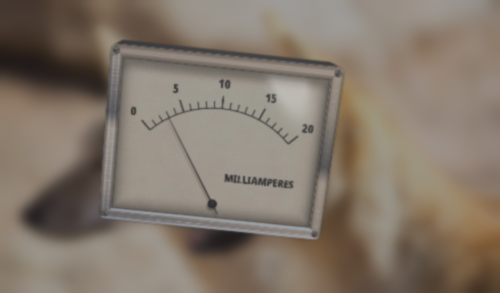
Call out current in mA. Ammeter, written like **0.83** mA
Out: **3** mA
